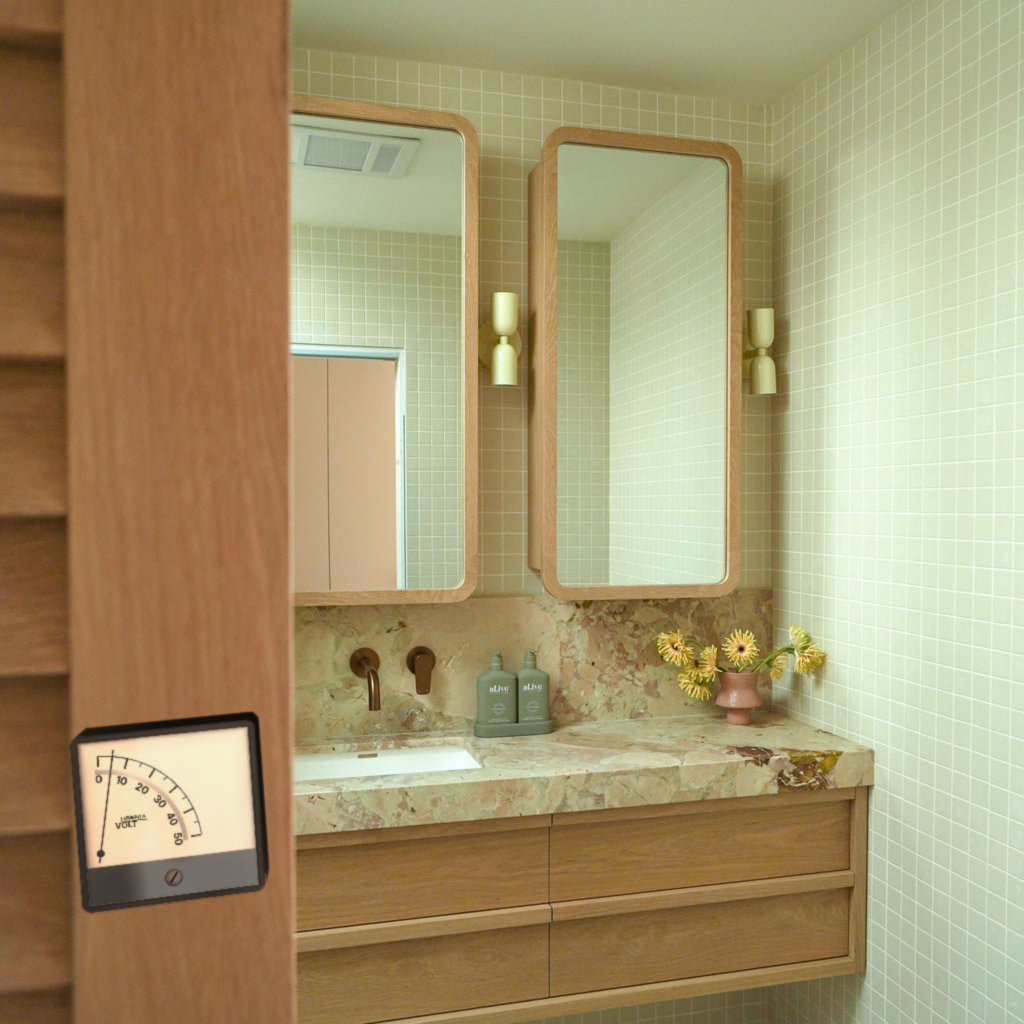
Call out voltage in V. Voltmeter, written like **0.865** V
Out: **5** V
